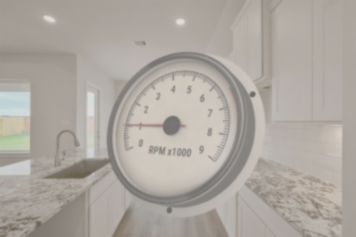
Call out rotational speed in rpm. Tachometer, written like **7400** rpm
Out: **1000** rpm
